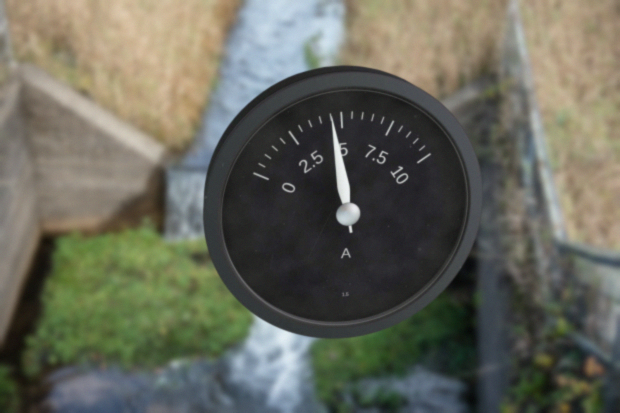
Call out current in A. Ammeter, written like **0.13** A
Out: **4.5** A
